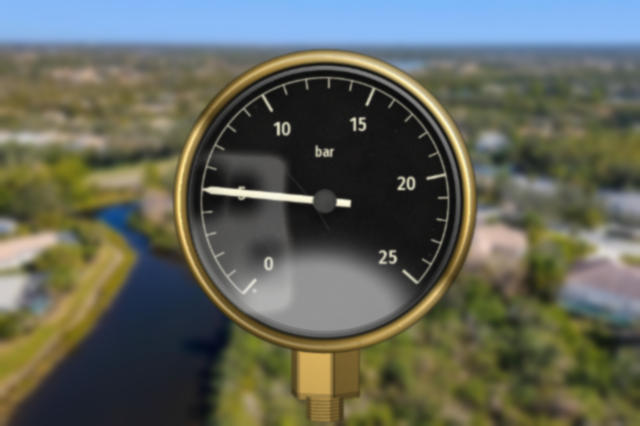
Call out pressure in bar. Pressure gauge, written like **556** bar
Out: **5** bar
